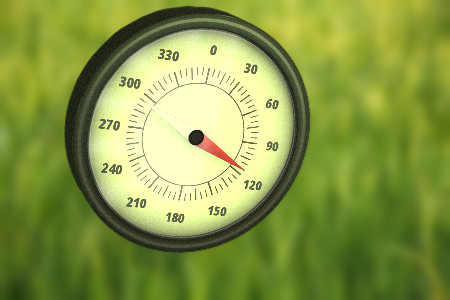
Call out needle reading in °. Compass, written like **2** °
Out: **115** °
